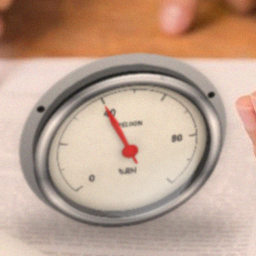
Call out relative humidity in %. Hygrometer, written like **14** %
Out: **40** %
